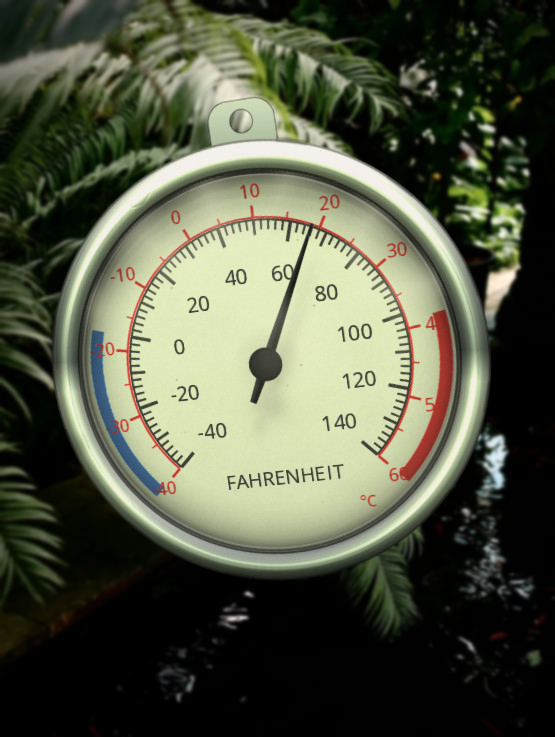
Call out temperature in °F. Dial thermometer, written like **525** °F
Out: **66** °F
